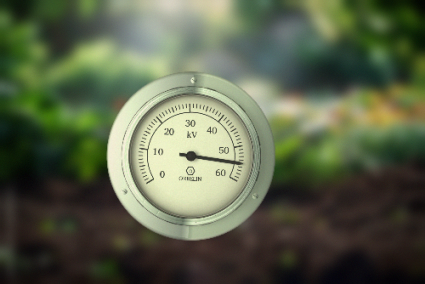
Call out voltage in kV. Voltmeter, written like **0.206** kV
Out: **55** kV
